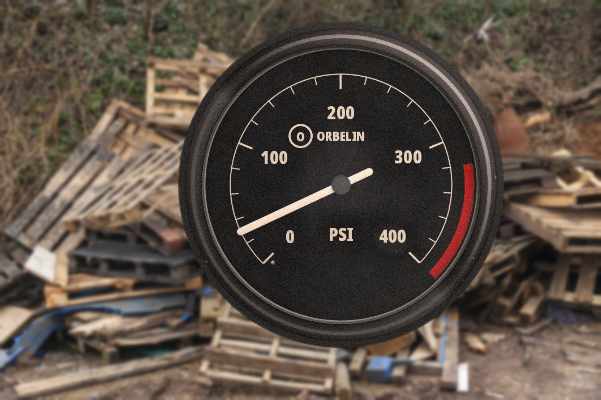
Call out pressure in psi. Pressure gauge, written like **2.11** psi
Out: **30** psi
